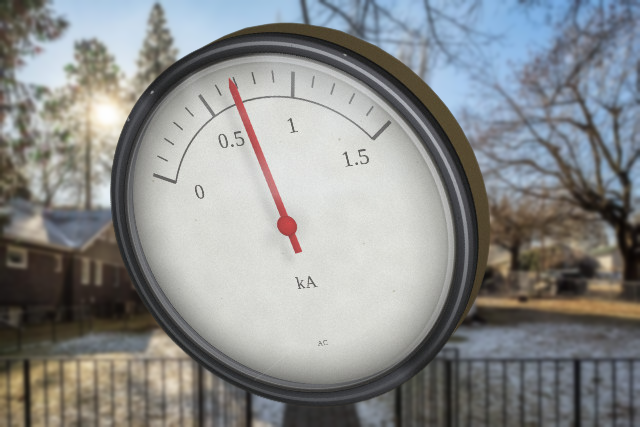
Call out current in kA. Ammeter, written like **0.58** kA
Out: **0.7** kA
